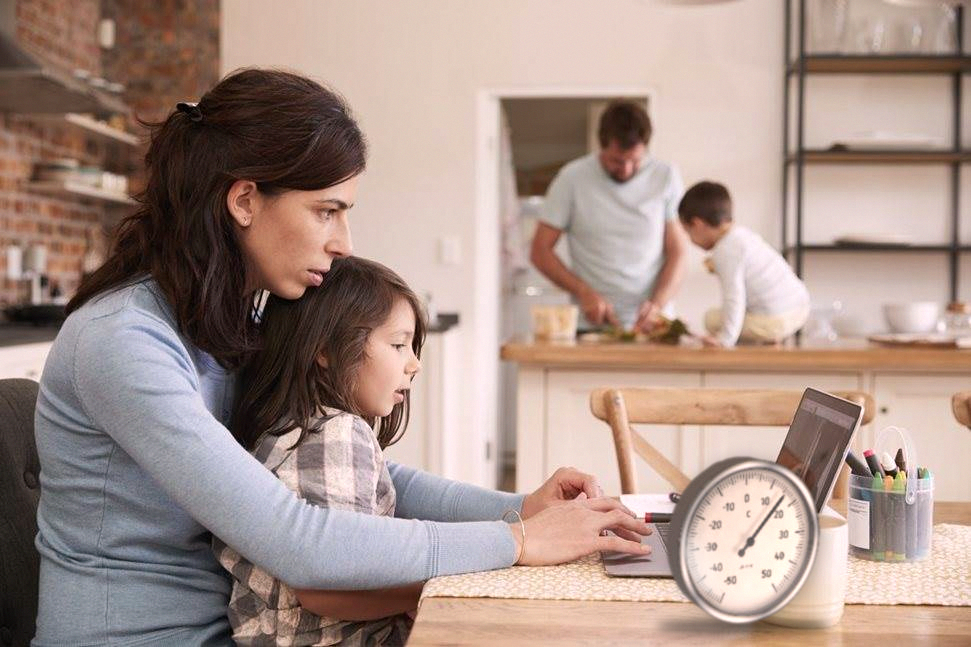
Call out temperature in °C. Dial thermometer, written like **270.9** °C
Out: **15** °C
